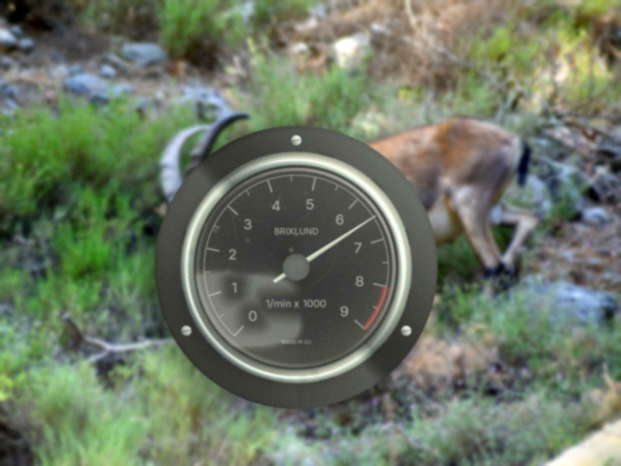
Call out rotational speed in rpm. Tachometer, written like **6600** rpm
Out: **6500** rpm
